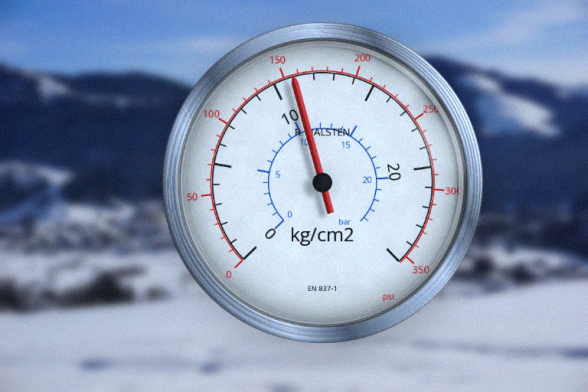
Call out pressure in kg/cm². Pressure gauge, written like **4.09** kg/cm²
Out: **11** kg/cm²
